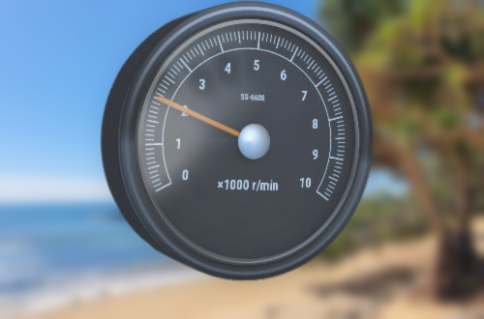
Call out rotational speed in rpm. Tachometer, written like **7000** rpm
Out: **2000** rpm
